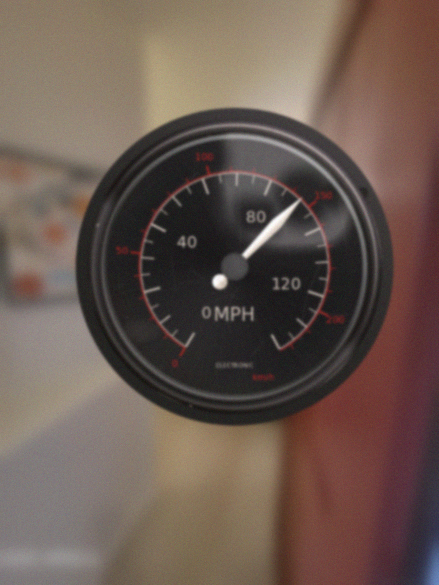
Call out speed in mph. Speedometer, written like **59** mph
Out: **90** mph
